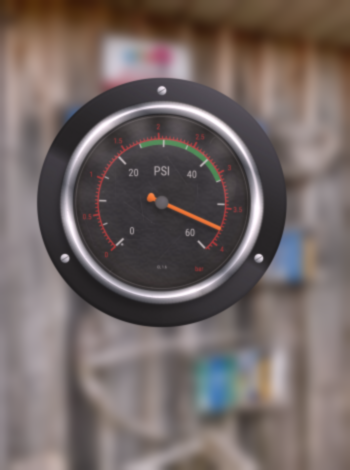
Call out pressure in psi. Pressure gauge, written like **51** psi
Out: **55** psi
